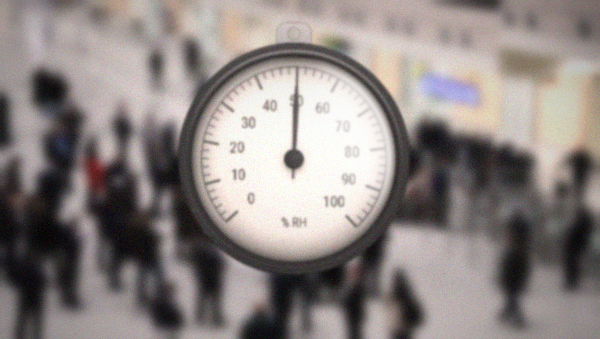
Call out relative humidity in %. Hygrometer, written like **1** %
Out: **50** %
